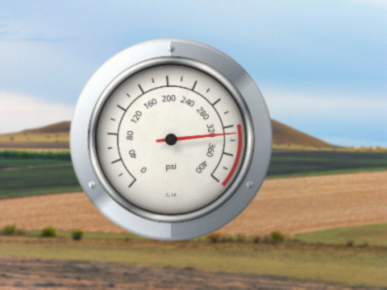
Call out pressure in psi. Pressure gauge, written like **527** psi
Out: **330** psi
